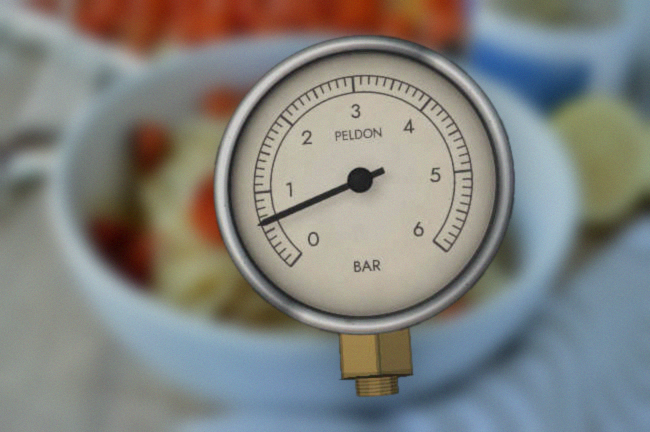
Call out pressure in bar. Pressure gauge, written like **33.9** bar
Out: **0.6** bar
